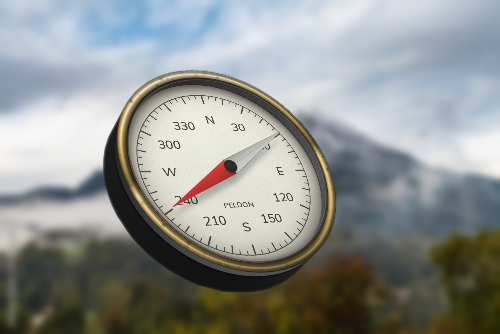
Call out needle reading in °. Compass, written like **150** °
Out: **240** °
